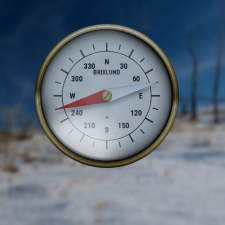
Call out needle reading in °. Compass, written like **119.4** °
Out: **255** °
